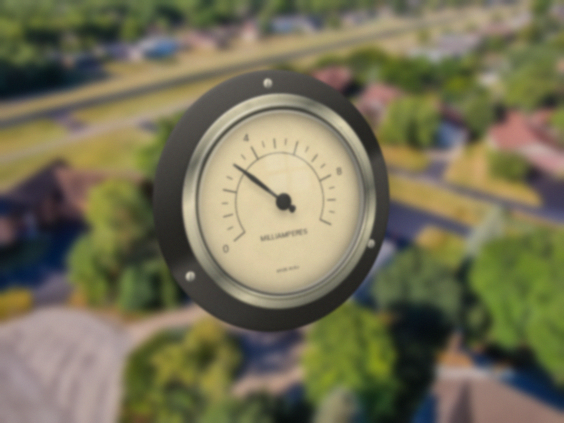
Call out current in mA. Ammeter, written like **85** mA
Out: **3** mA
